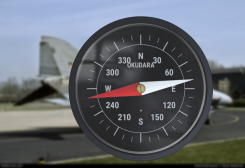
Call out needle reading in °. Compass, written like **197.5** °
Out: **260** °
